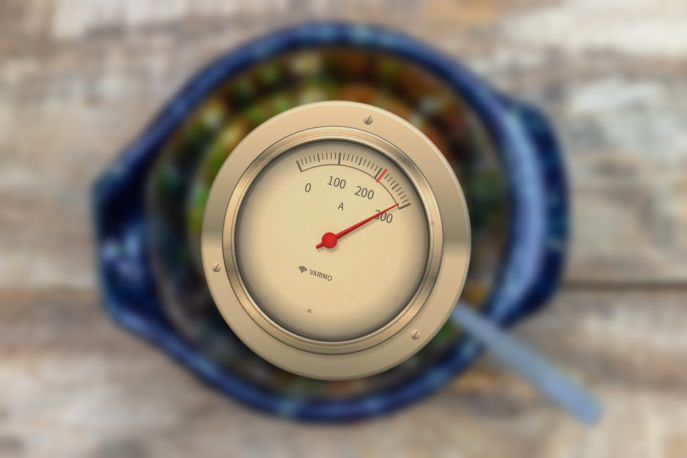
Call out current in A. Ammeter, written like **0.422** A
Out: **290** A
